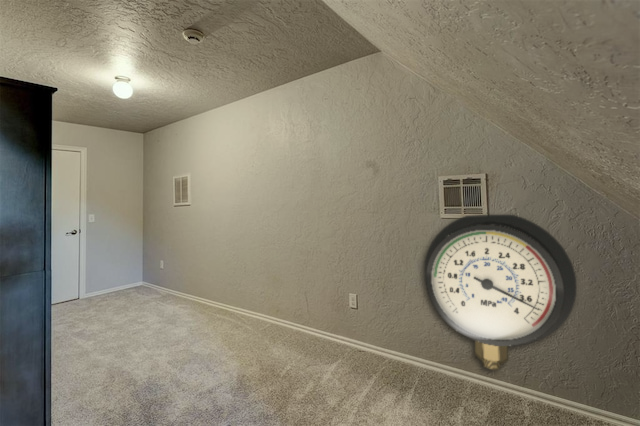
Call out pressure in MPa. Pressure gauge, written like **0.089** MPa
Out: **3.7** MPa
